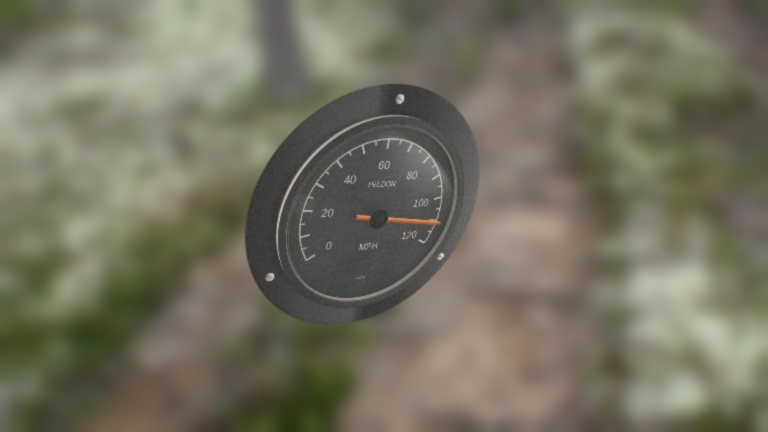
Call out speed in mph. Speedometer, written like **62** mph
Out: **110** mph
